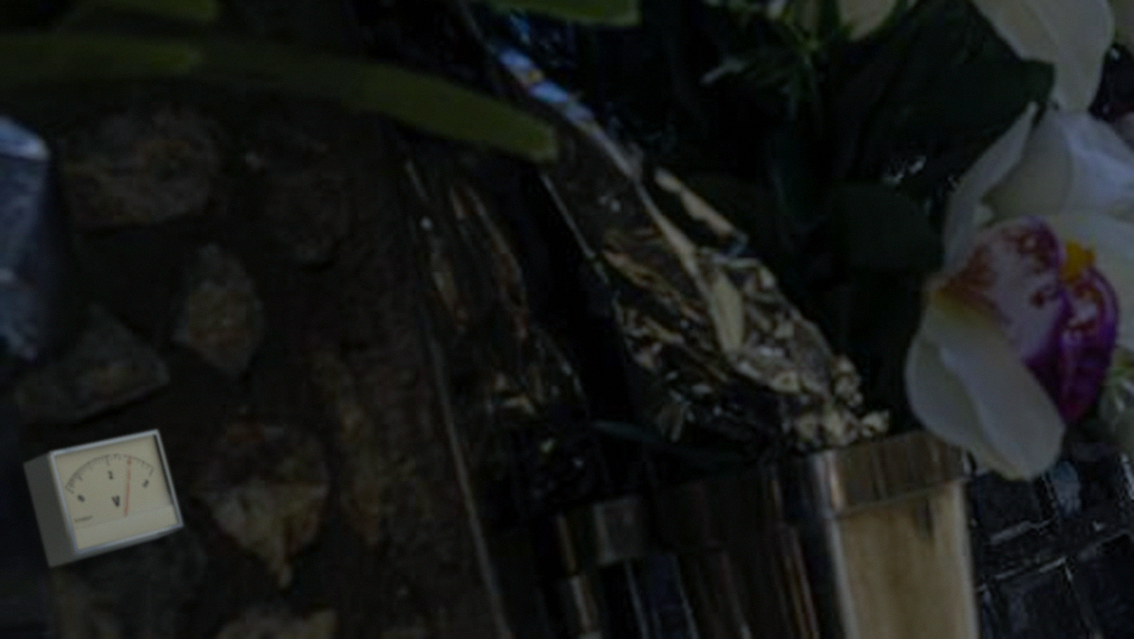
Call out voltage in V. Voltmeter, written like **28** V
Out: **2.5** V
